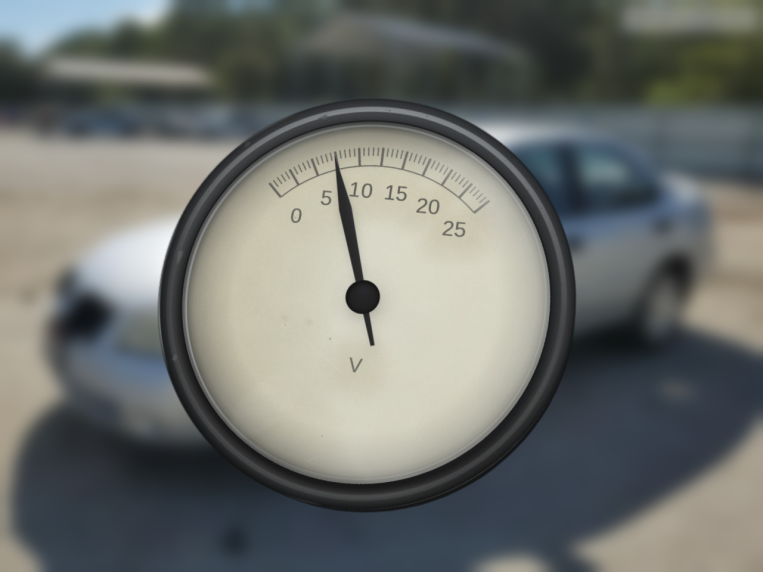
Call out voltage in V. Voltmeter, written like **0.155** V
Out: **7.5** V
